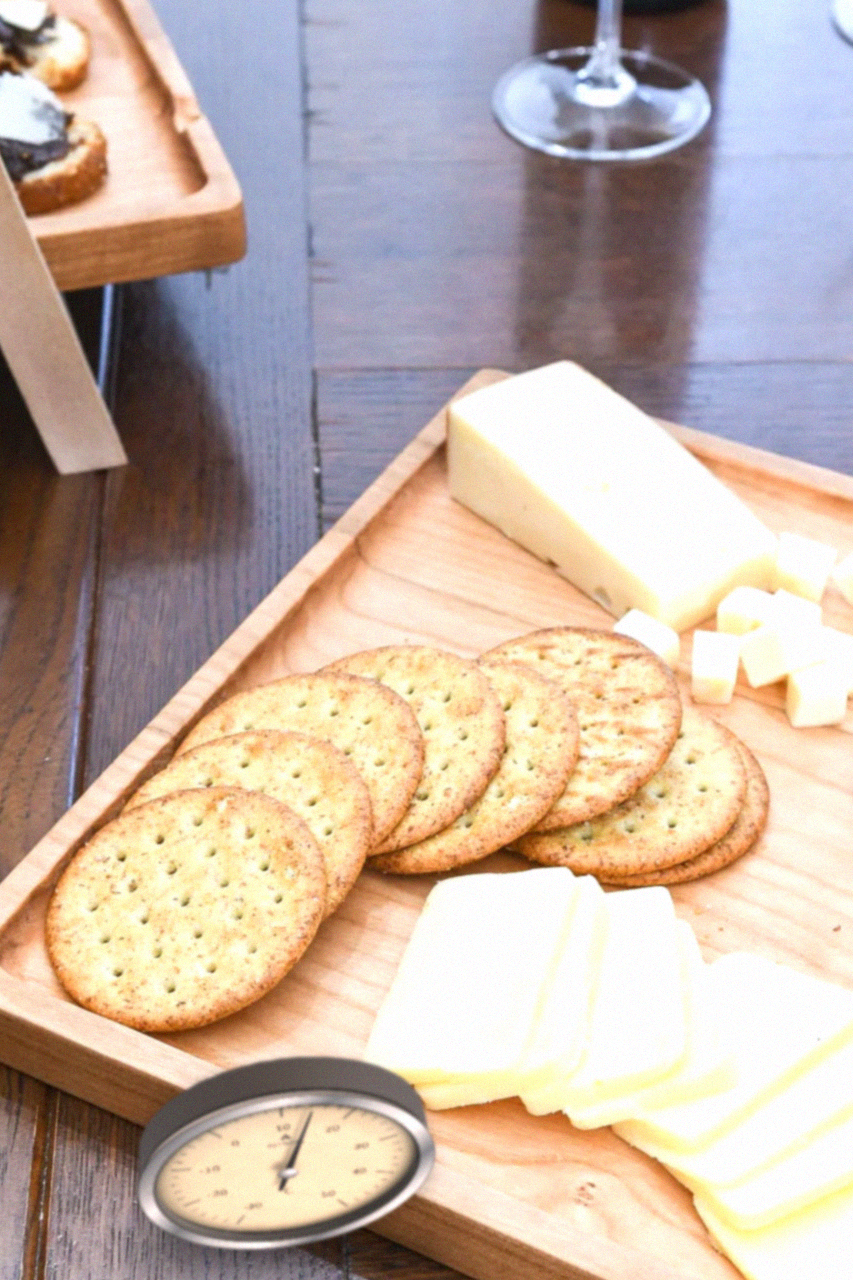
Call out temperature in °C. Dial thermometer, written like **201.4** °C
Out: **14** °C
